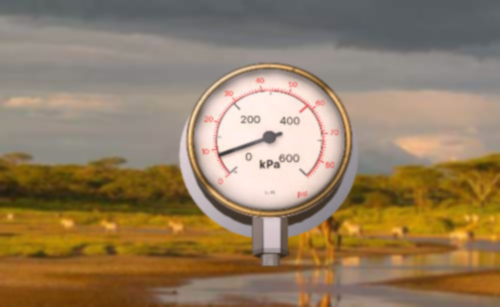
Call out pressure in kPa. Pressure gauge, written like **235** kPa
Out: **50** kPa
